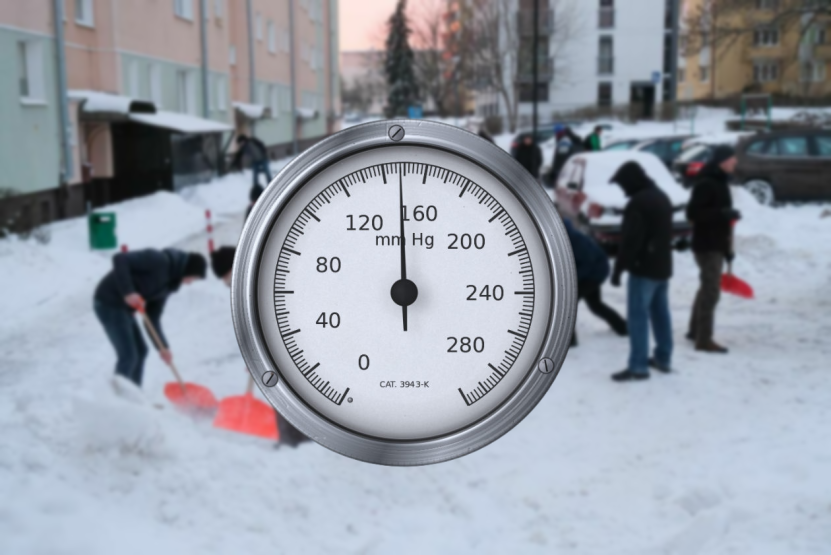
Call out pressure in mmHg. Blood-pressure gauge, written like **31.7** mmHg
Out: **148** mmHg
